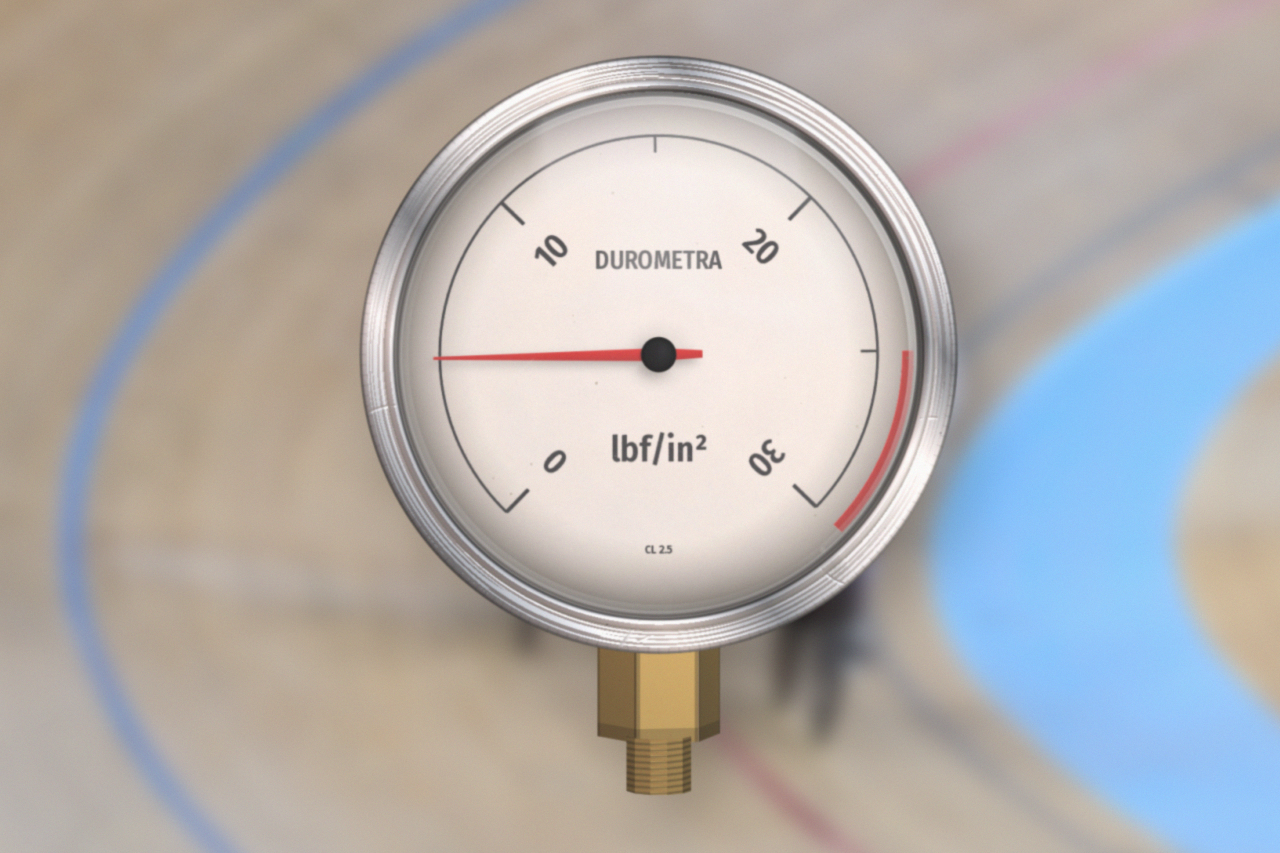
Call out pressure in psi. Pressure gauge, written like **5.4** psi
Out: **5** psi
